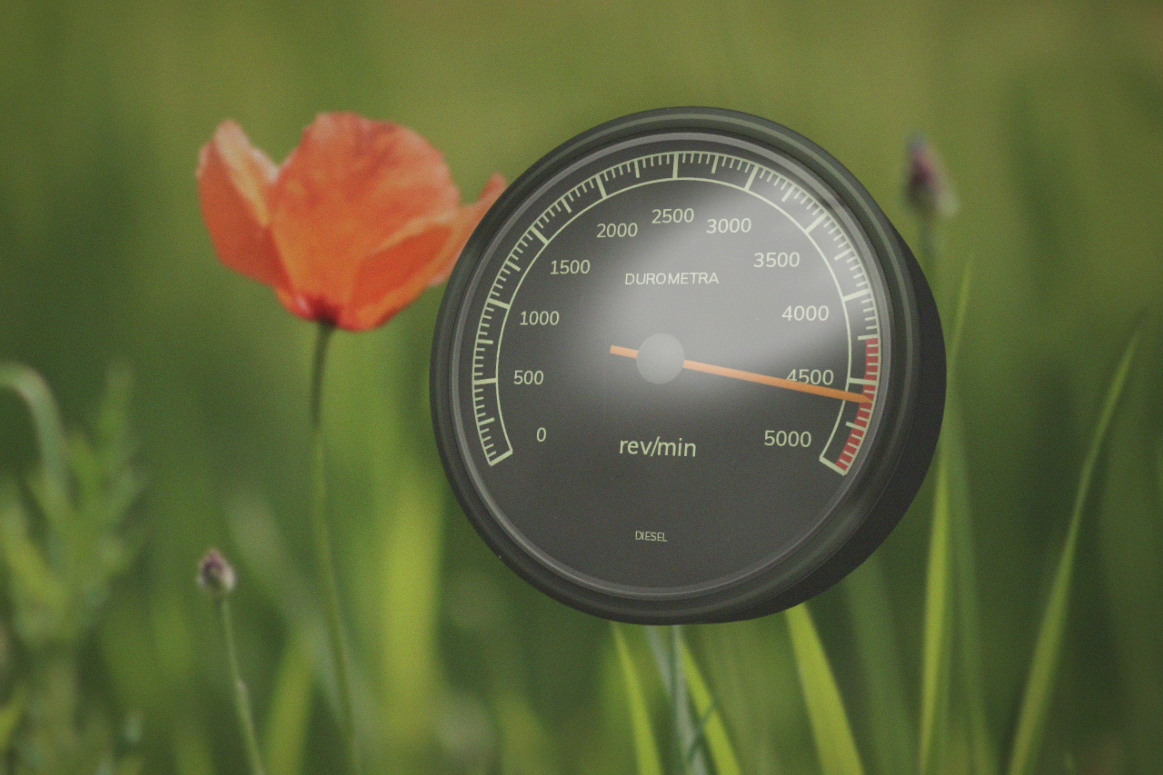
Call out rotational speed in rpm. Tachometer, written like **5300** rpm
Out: **4600** rpm
